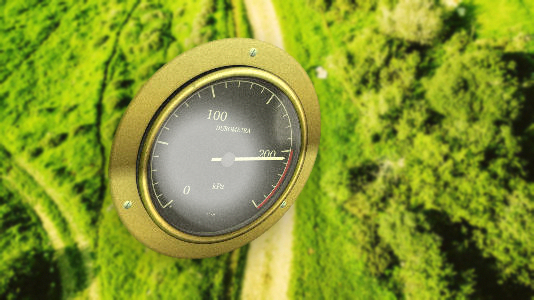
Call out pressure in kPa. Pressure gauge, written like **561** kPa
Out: **205** kPa
